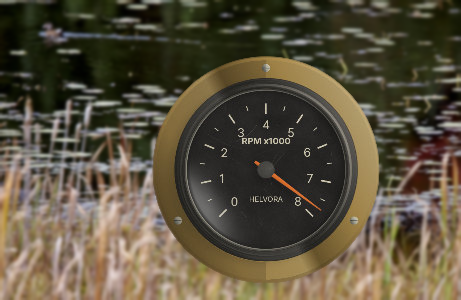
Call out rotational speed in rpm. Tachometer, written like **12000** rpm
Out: **7750** rpm
